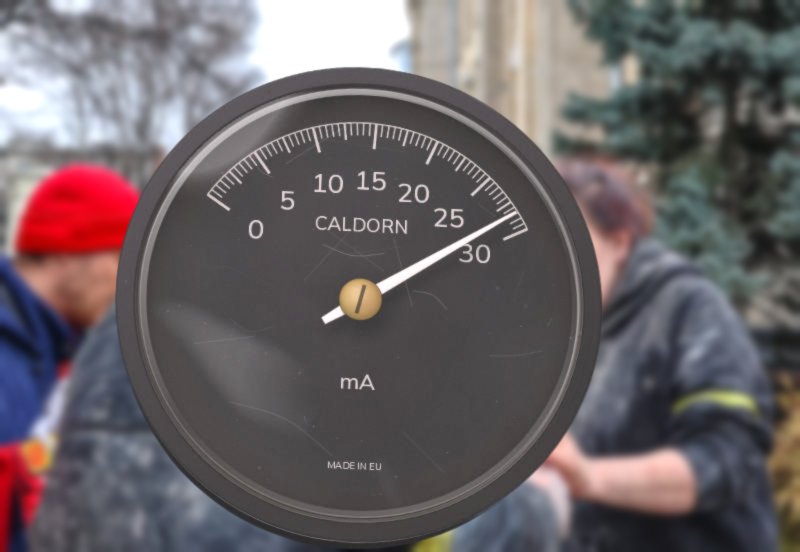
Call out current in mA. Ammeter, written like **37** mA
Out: **28.5** mA
